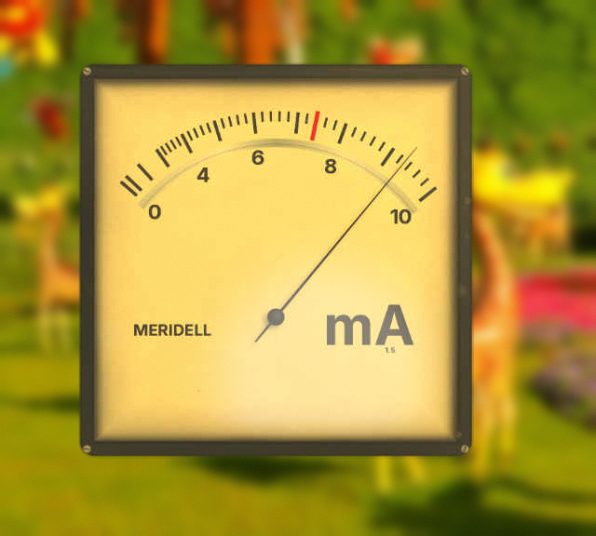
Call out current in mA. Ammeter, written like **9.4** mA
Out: **9.3** mA
